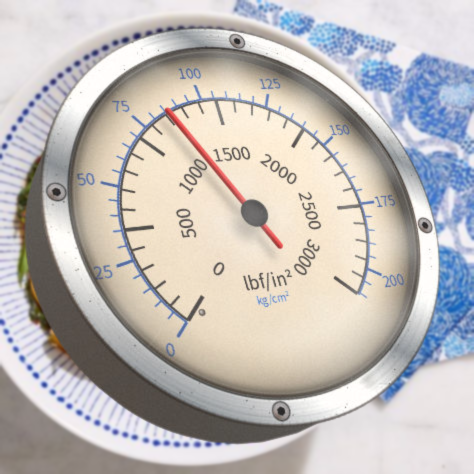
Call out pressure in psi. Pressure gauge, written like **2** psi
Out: **1200** psi
